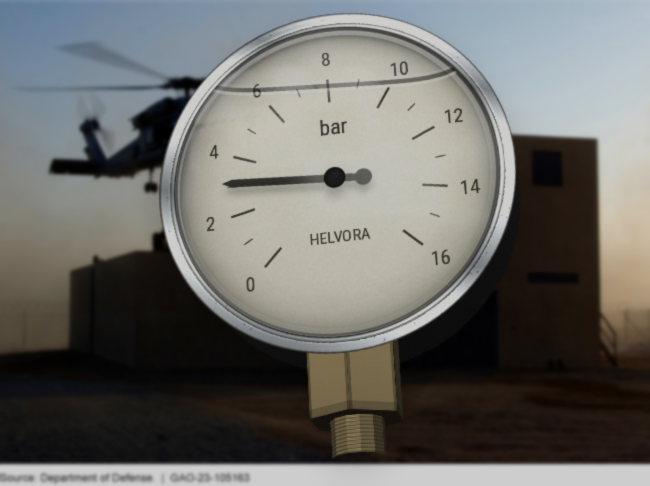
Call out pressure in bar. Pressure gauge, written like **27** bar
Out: **3** bar
